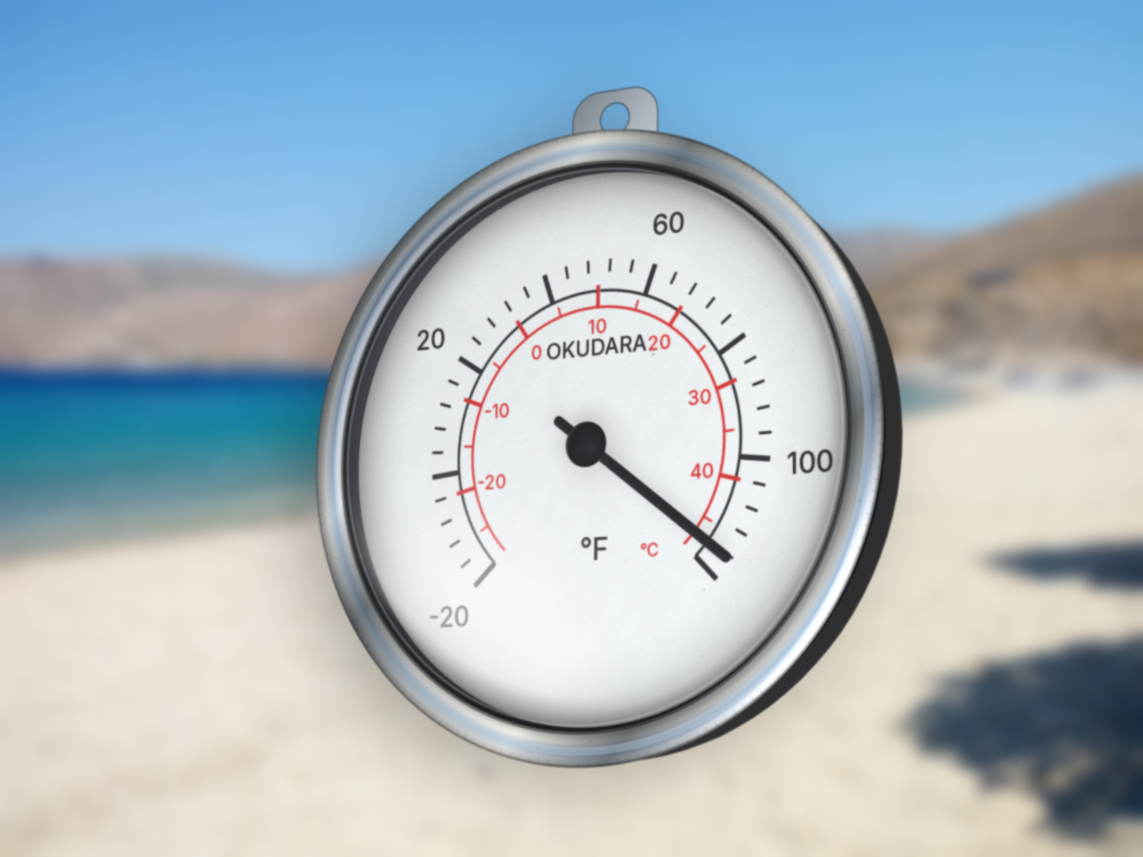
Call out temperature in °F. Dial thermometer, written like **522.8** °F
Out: **116** °F
